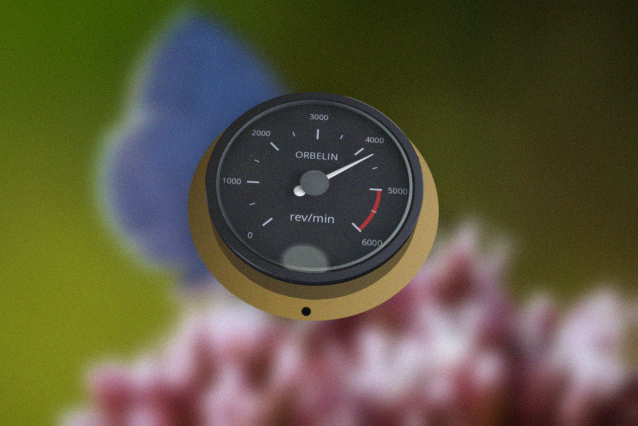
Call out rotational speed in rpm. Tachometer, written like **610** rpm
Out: **4250** rpm
